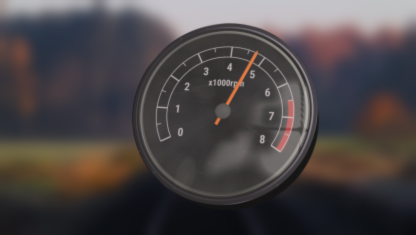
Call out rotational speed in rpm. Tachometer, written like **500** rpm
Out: **4750** rpm
